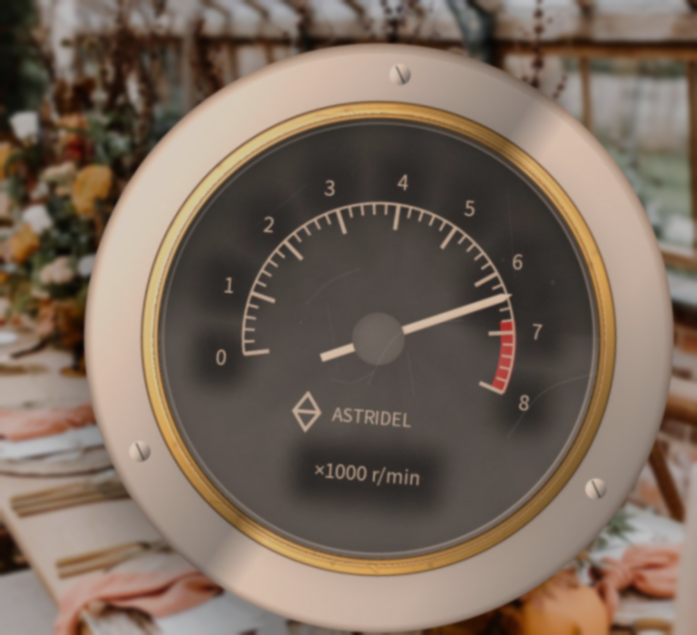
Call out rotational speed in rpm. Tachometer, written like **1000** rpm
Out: **6400** rpm
